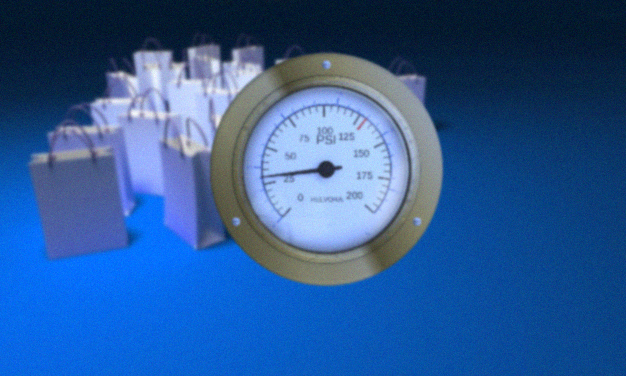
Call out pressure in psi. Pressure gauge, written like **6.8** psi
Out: **30** psi
